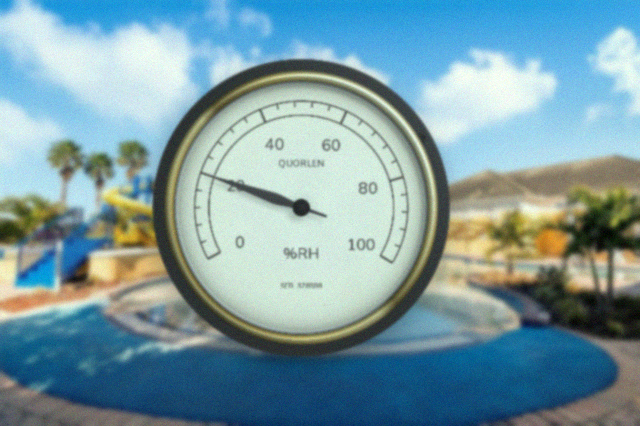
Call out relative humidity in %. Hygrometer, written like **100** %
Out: **20** %
